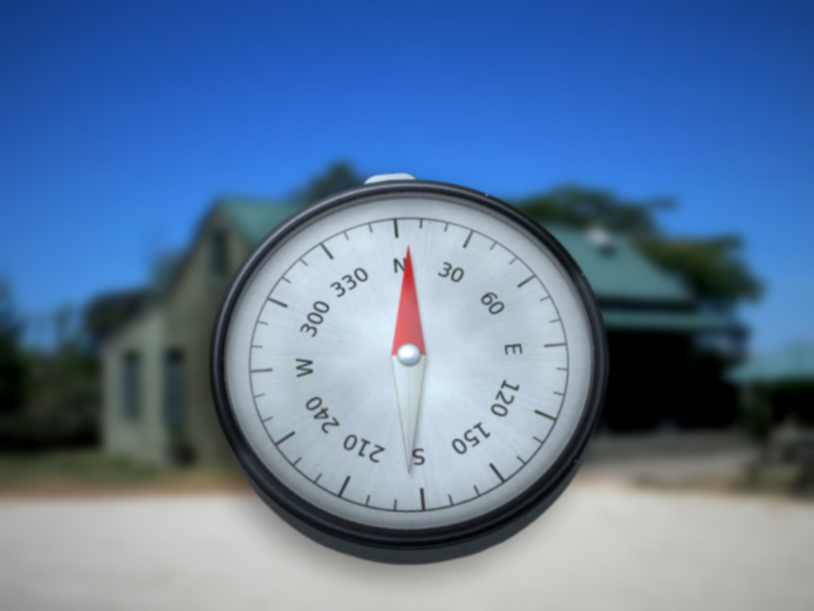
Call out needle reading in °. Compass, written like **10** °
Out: **5** °
